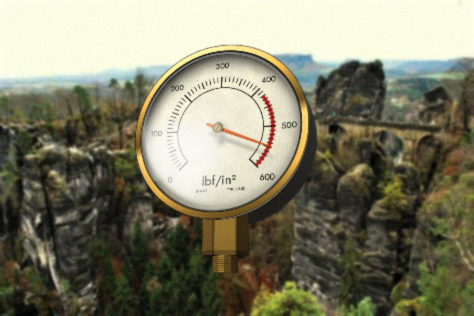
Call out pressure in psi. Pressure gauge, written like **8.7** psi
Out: **550** psi
